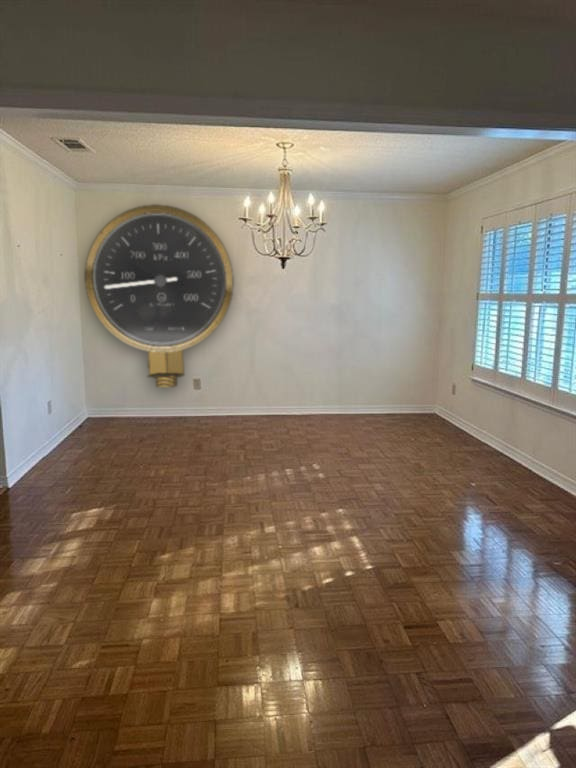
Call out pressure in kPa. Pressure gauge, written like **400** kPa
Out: **60** kPa
